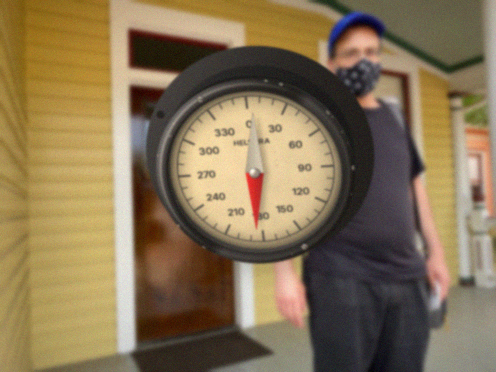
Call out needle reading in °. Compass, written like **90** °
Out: **185** °
